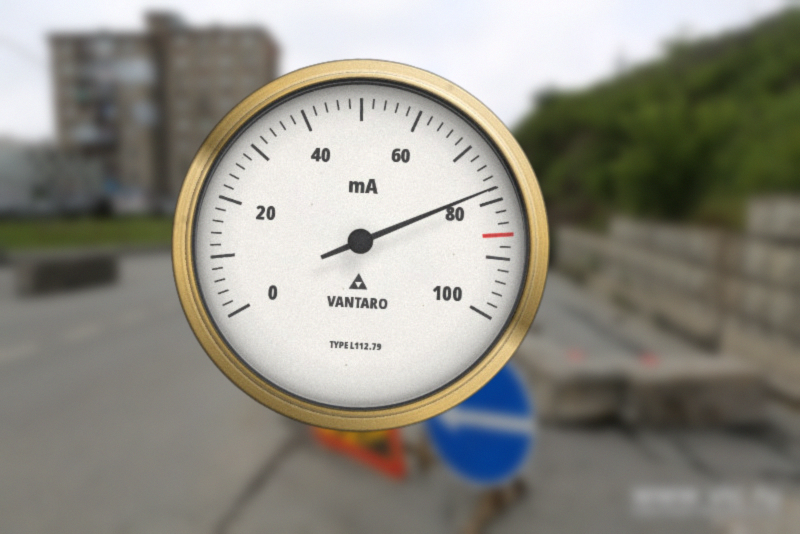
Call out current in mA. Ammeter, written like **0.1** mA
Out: **78** mA
